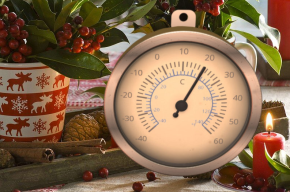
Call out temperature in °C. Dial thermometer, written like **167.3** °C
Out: **20** °C
